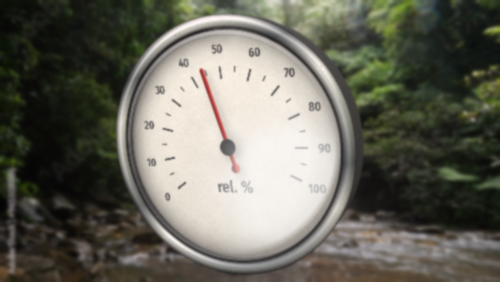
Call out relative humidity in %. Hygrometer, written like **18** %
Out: **45** %
